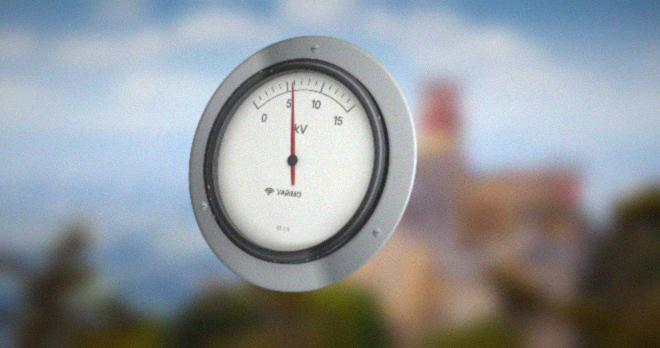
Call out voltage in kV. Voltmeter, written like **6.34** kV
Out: **6** kV
